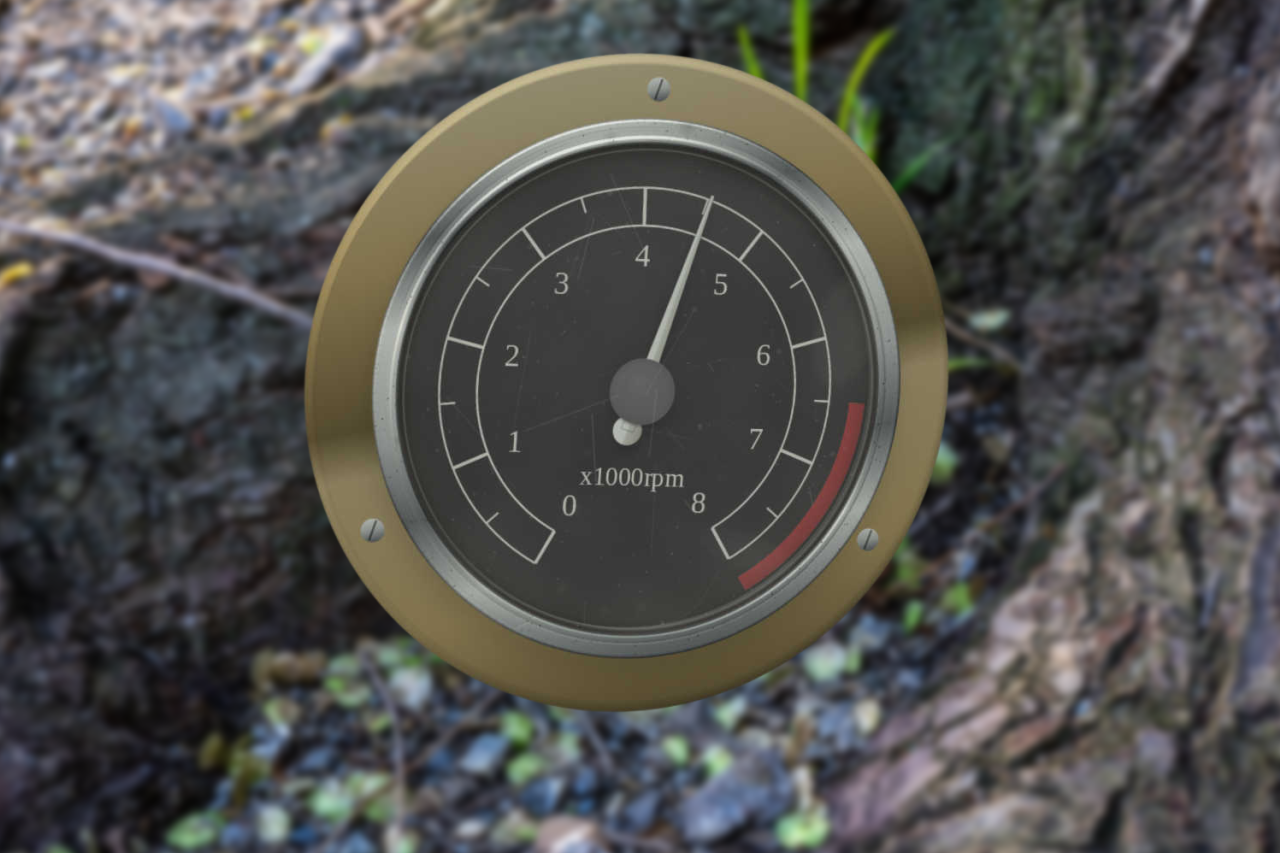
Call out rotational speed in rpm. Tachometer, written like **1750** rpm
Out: **4500** rpm
